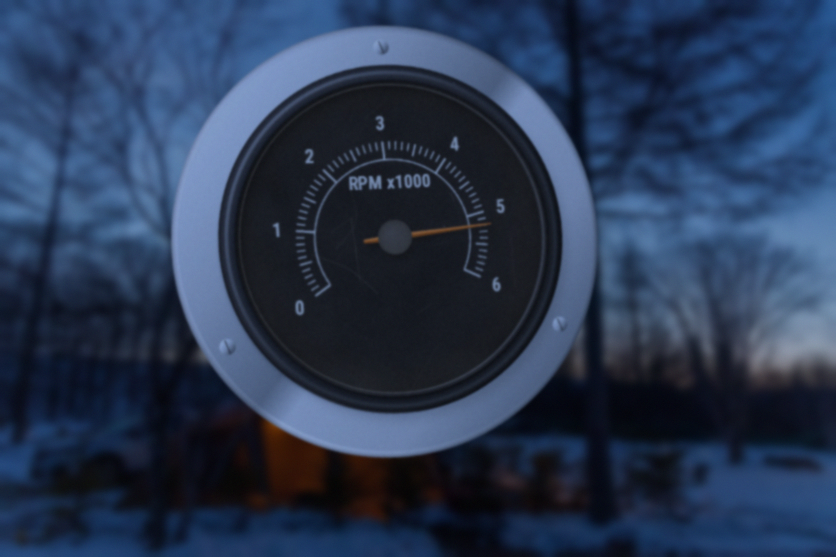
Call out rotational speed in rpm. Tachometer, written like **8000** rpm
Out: **5200** rpm
